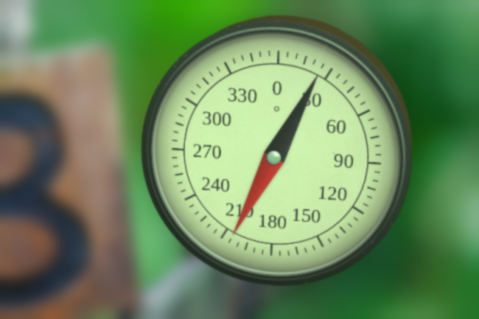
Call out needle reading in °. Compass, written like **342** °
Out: **205** °
